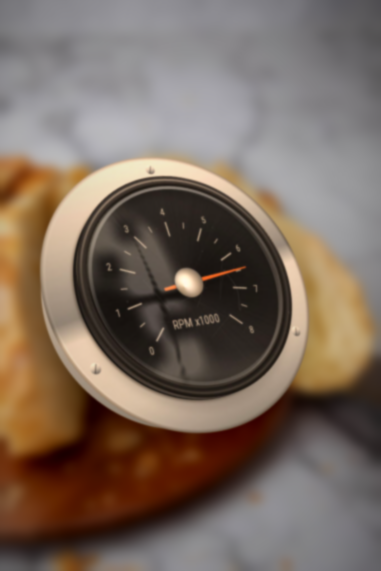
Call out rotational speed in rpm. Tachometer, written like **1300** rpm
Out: **6500** rpm
